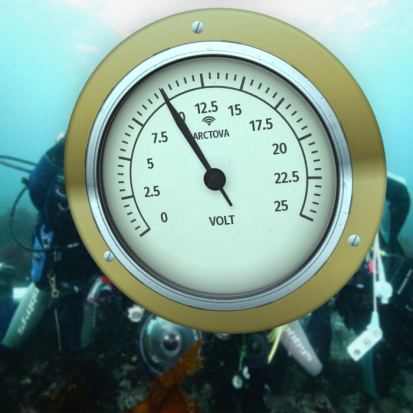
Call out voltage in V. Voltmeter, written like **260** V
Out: **10** V
